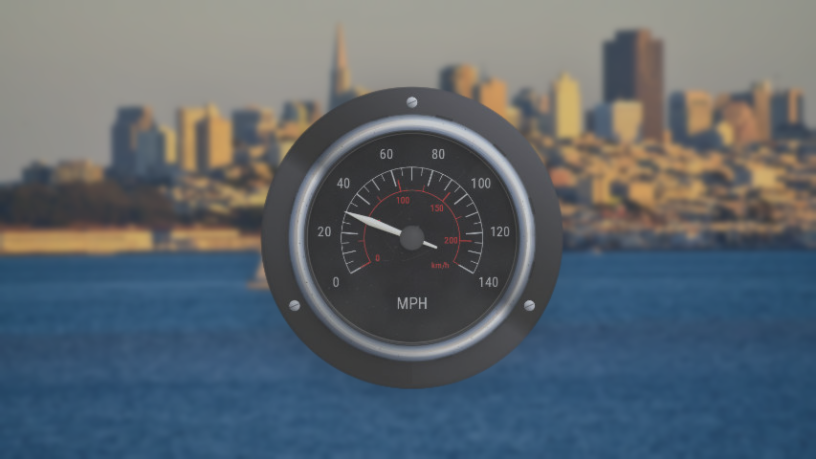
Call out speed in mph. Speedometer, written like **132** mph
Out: **30** mph
